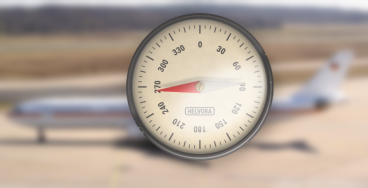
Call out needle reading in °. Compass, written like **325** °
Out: **265** °
